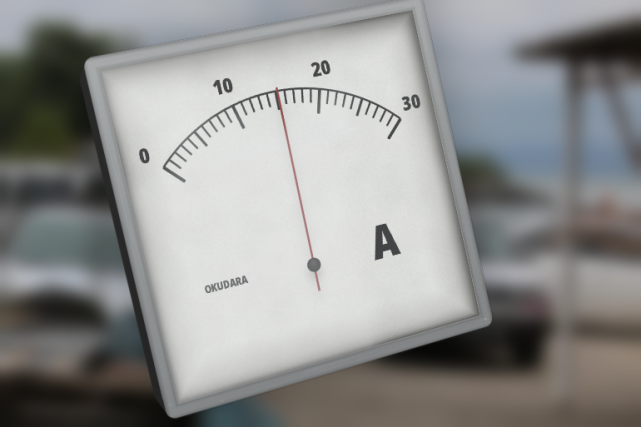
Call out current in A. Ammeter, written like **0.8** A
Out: **15** A
